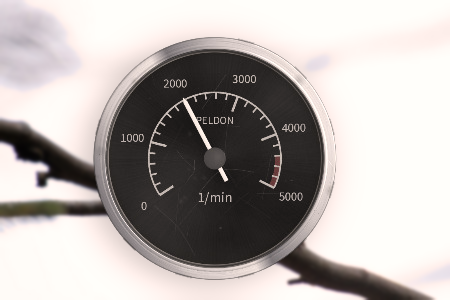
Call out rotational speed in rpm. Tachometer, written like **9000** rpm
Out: **2000** rpm
